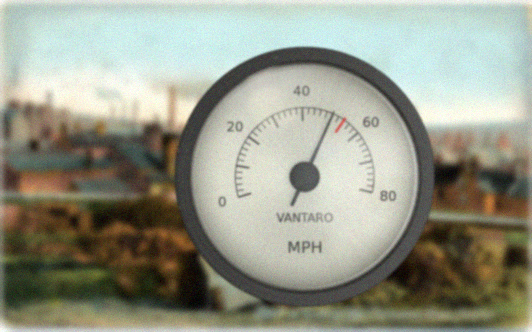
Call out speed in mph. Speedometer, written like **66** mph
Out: **50** mph
